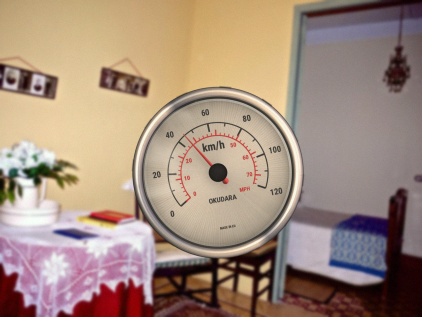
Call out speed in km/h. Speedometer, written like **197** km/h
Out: **45** km/h
